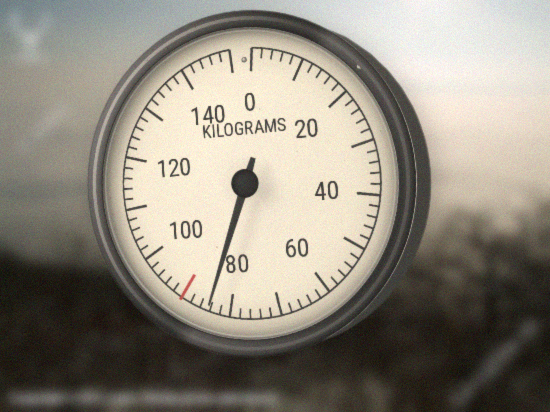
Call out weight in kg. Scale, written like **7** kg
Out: **84** kg
